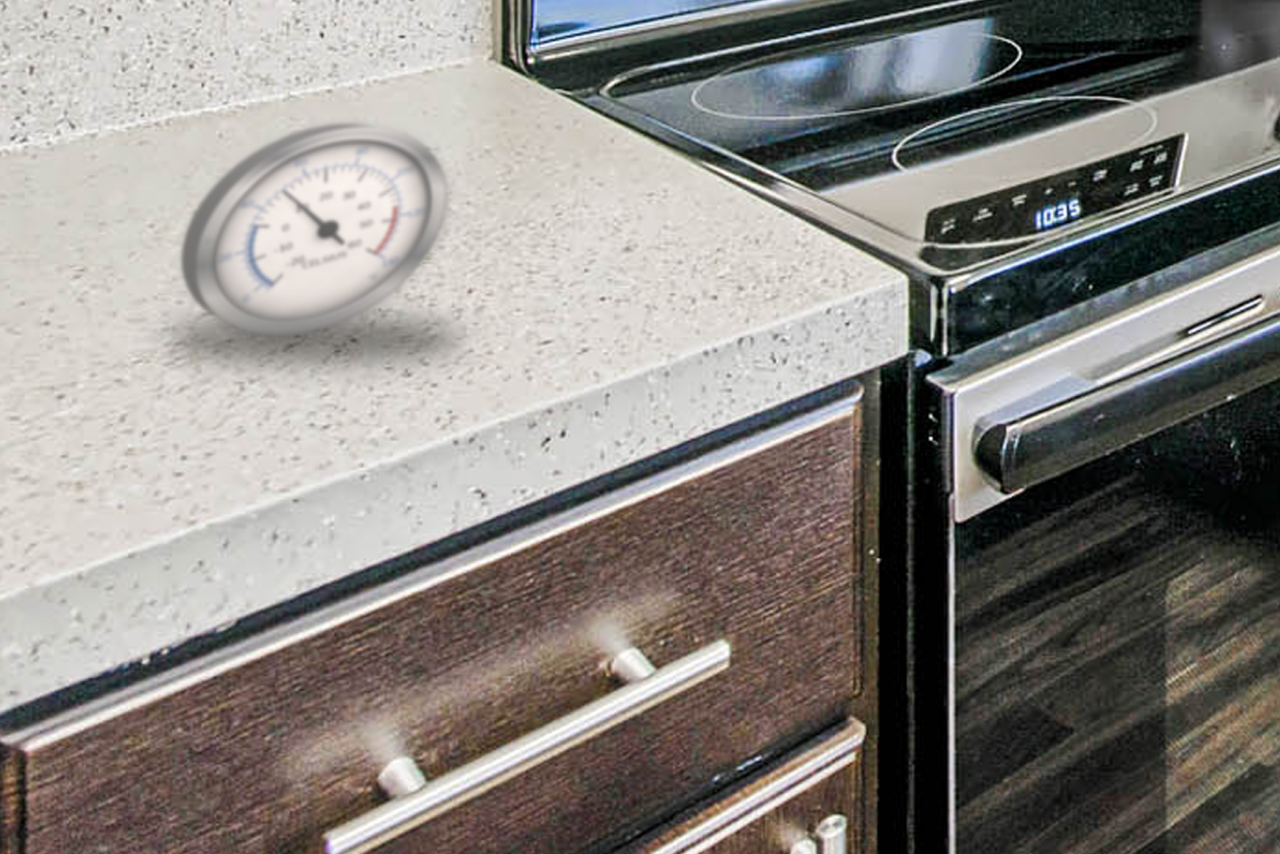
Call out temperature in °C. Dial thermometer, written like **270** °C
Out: **10** °C
